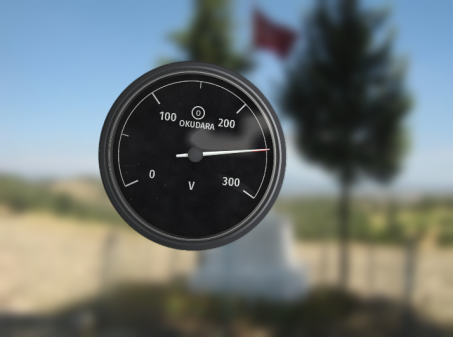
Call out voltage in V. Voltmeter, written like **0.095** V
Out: **250** V
